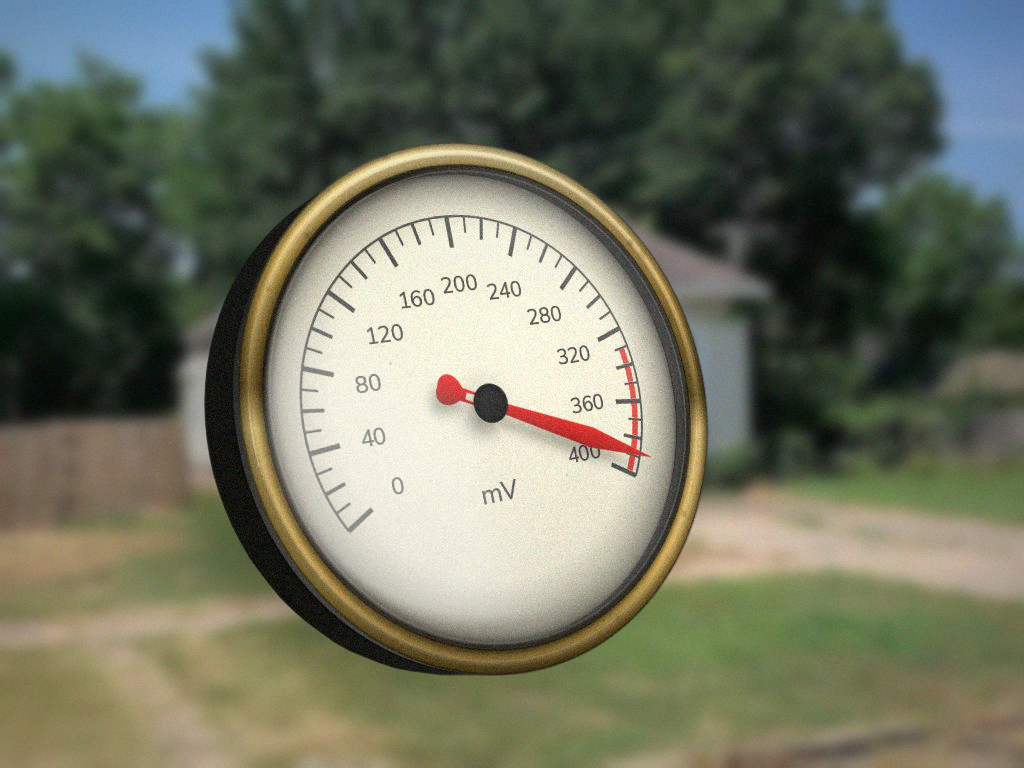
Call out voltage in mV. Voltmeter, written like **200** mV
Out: **390** mV
